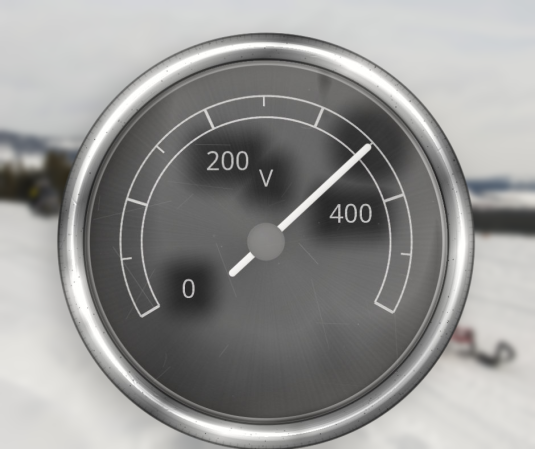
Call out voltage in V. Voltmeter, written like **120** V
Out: **350** V
